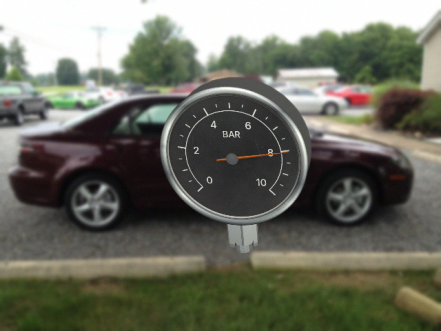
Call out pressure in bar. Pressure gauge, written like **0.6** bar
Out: **8** bar
